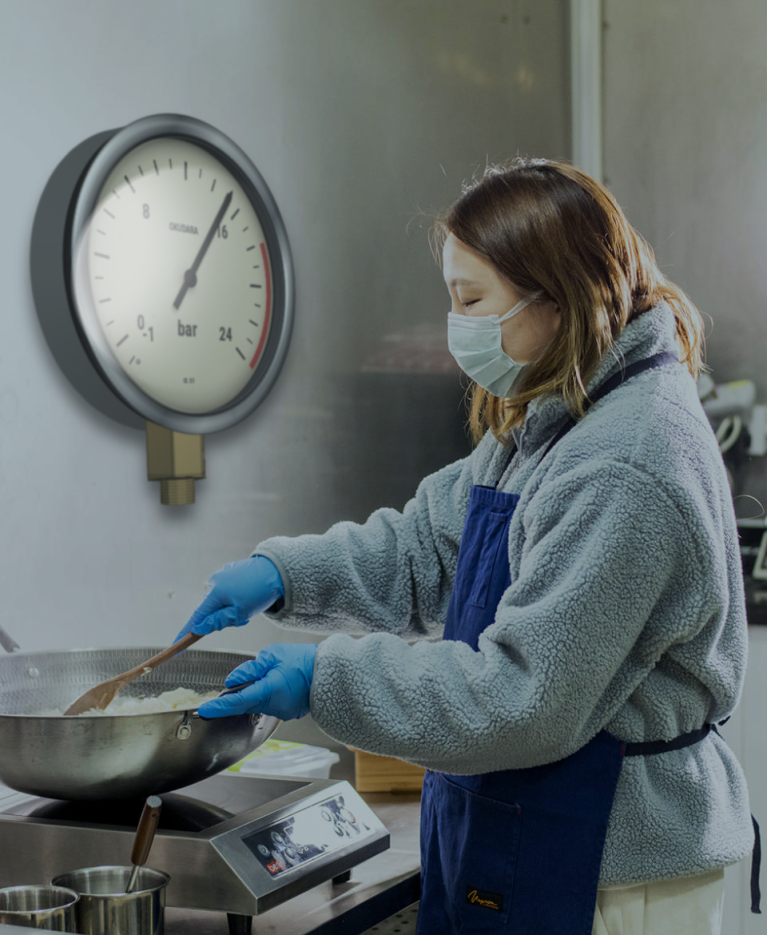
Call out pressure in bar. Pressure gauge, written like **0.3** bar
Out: **15** bar
